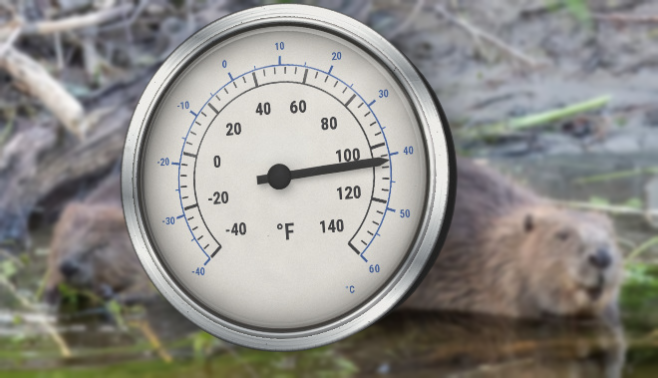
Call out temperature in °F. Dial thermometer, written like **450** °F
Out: **106** °F
